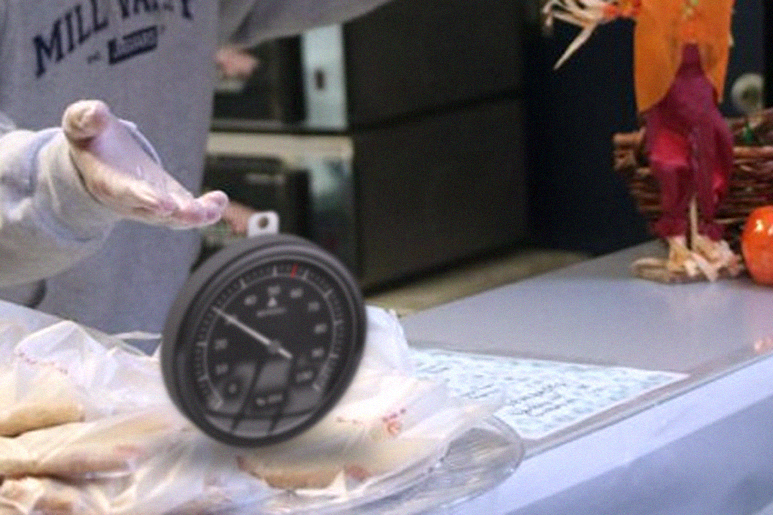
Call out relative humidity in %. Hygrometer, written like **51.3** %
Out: **30** %
